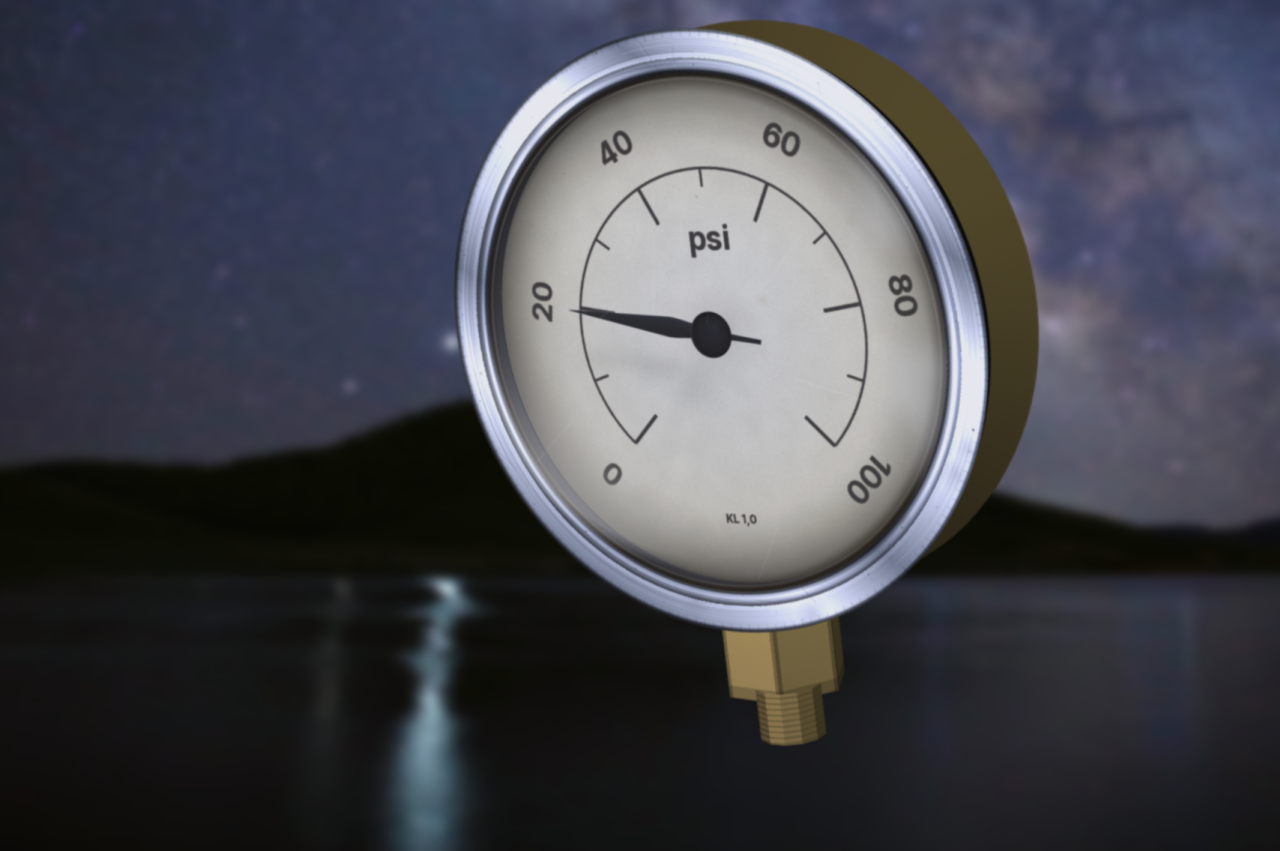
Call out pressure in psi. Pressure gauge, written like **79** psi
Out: **20** psi
